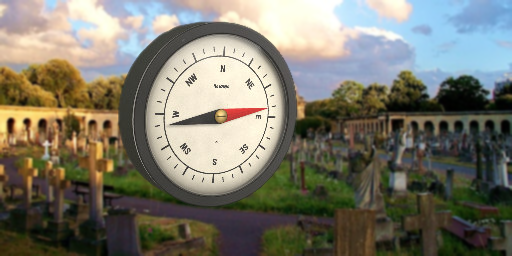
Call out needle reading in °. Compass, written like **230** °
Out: **80** °
